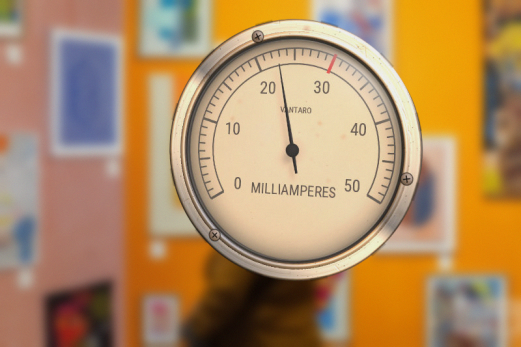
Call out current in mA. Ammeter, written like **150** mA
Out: **23** mA
